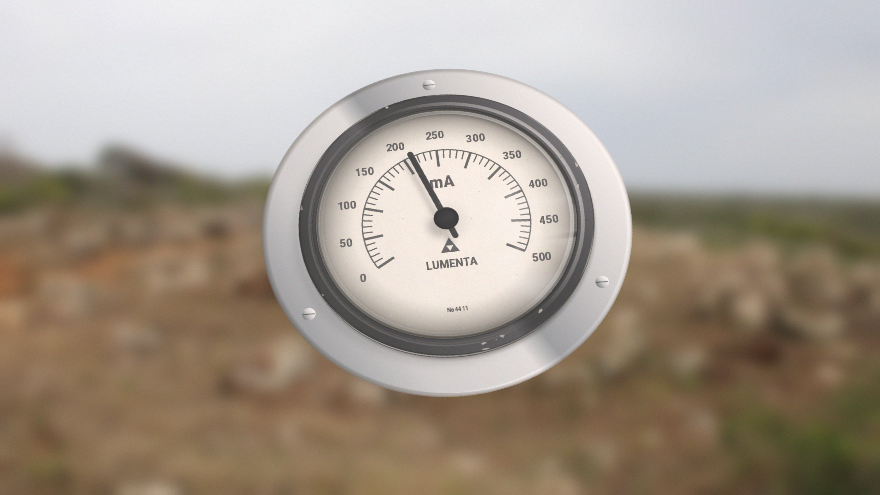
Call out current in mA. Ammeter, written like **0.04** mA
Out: **210** mA
